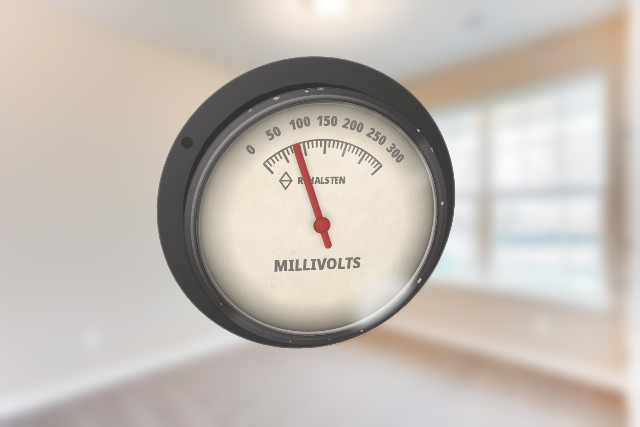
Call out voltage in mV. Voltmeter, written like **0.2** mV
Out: **80** mV
